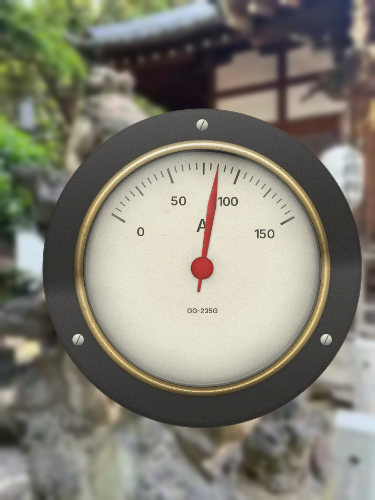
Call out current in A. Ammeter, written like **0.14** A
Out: **85** A
